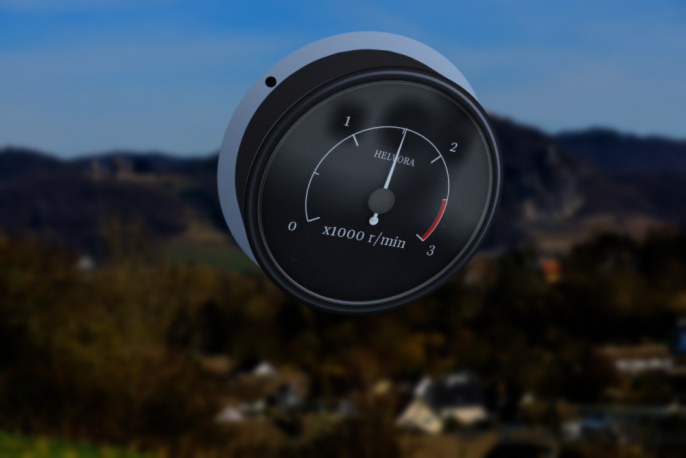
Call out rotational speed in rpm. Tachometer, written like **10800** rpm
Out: **1500** rpm
